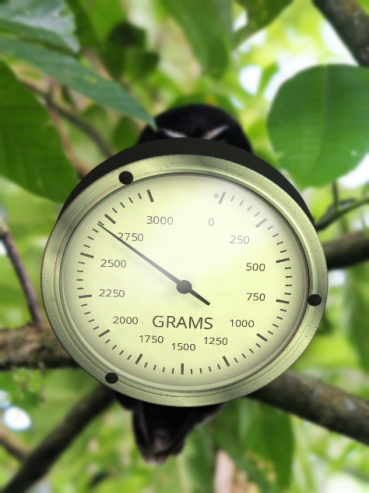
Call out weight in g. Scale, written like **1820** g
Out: **2700** g
